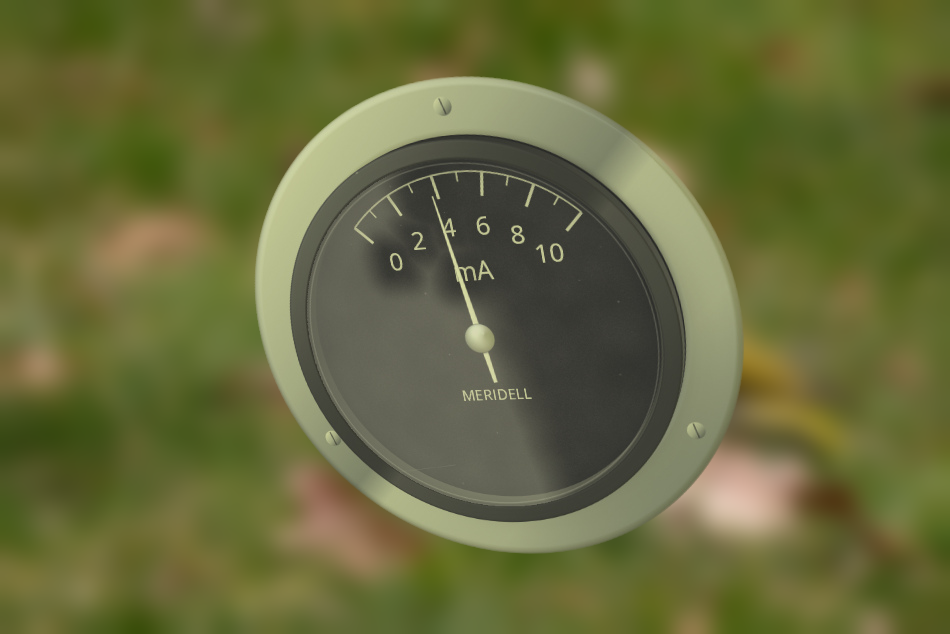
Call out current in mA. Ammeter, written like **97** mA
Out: **4** mA
